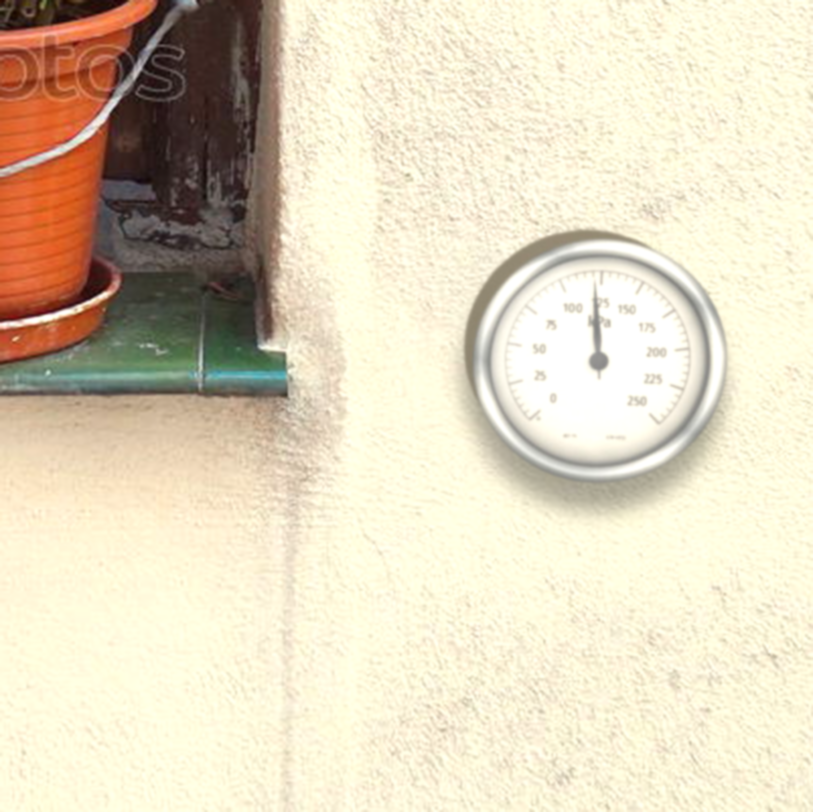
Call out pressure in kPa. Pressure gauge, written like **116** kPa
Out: **120** kPa
